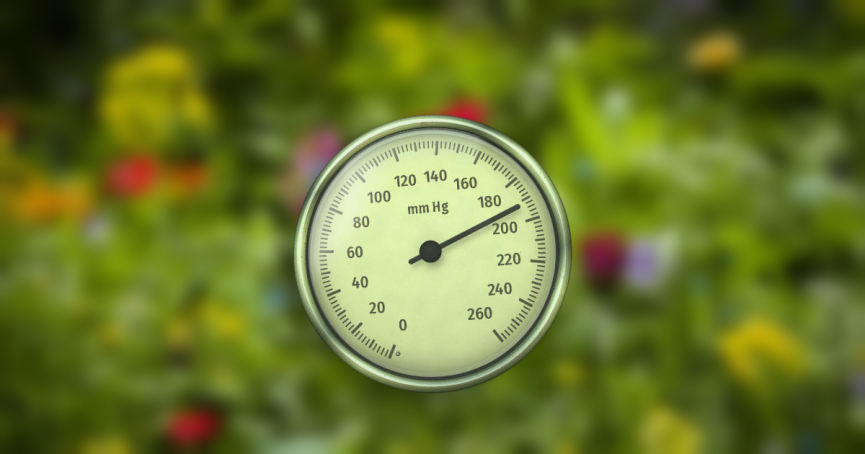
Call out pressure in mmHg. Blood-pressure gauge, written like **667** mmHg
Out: **192** mmHg
